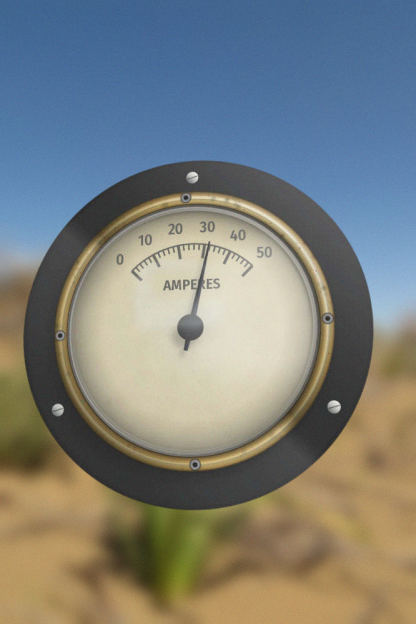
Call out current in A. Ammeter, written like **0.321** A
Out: **32** A
